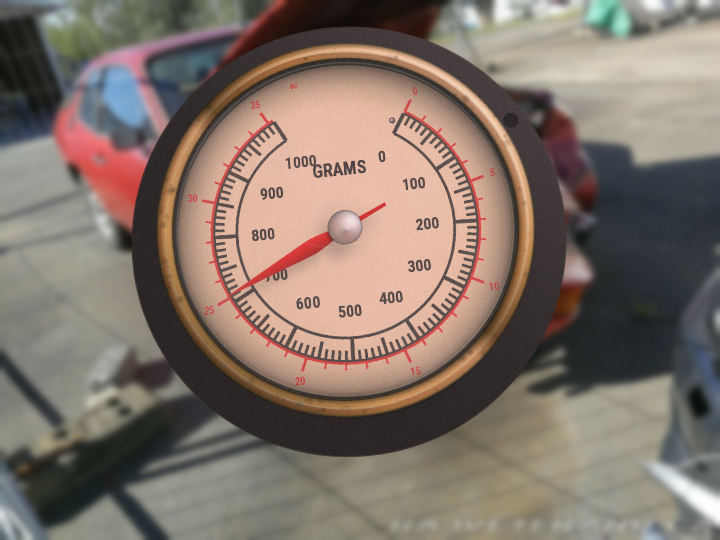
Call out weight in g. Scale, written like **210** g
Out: **710** g
